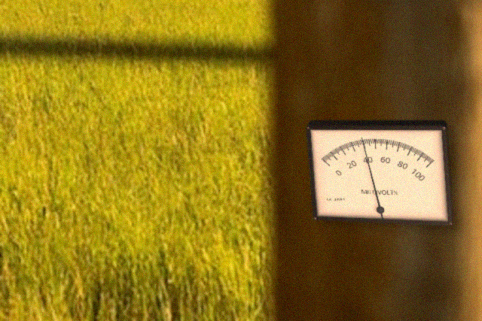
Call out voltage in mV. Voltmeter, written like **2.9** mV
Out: **40** mV
